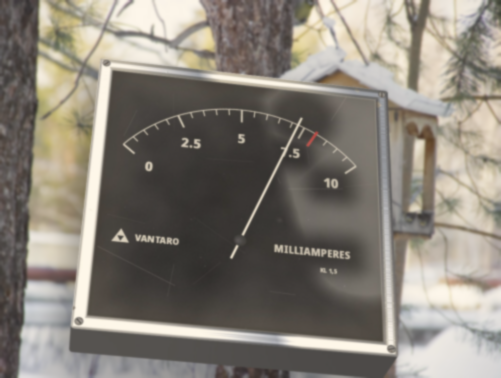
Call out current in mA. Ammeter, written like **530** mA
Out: **7.25** mA
